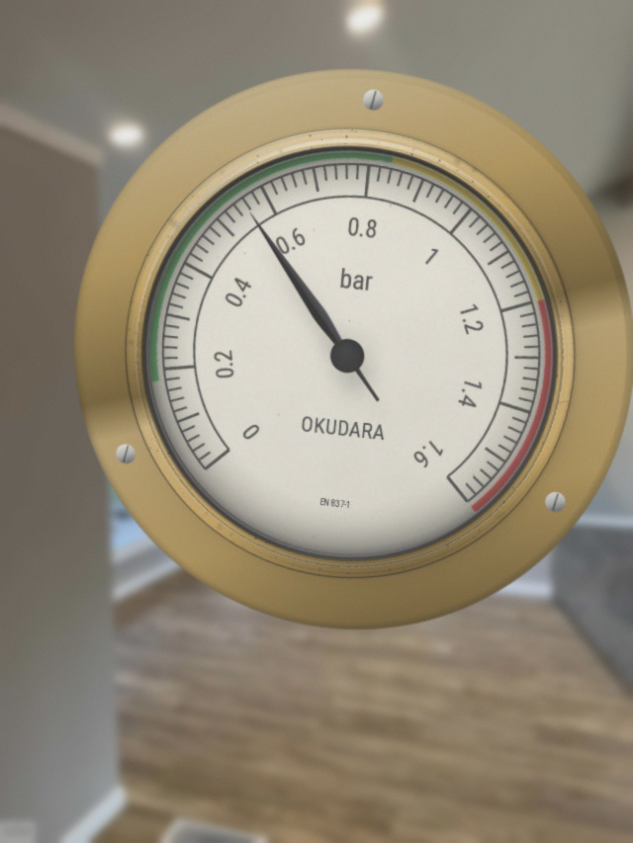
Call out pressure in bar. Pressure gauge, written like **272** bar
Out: **0.56** bar
